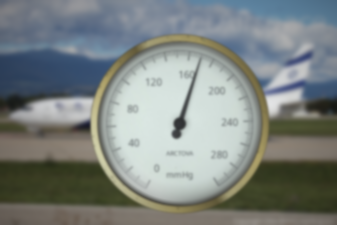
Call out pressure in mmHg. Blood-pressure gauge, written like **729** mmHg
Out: **170** mmHg
